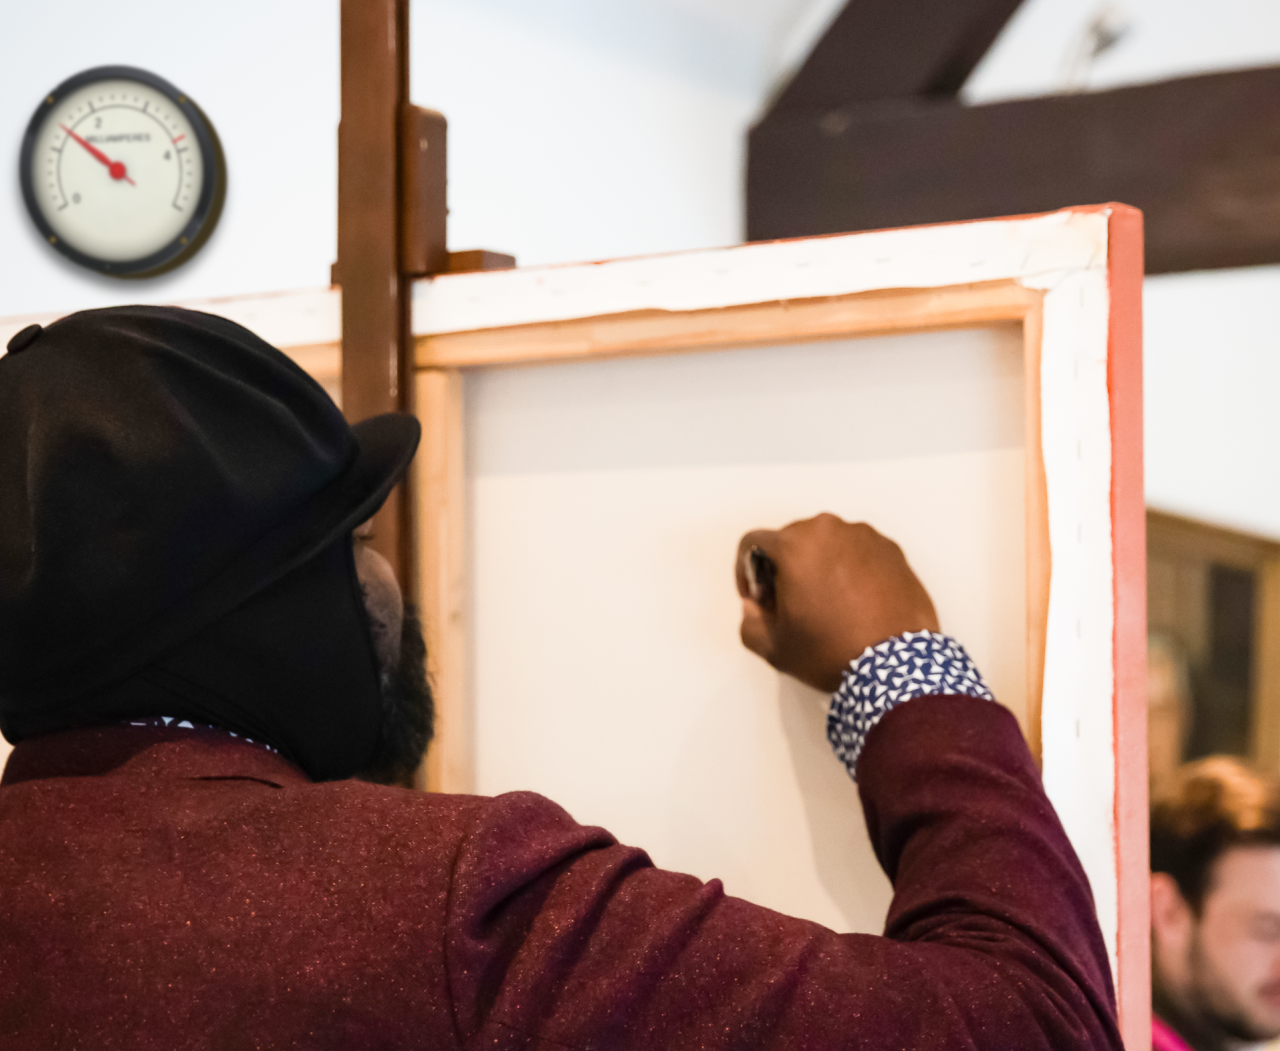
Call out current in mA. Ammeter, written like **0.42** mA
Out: **1.4** mA
